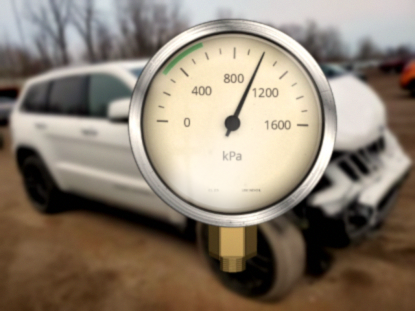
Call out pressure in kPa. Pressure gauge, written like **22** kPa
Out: **1000** kPa
